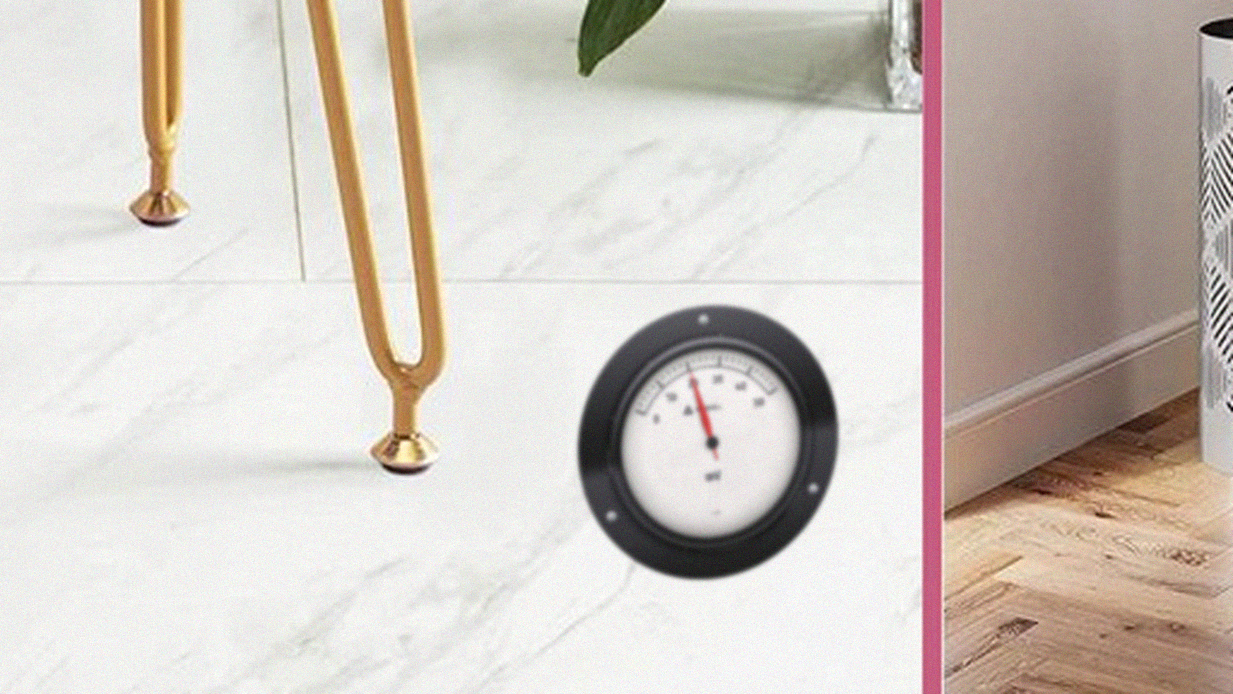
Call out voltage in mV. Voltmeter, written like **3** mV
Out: **20** mV
